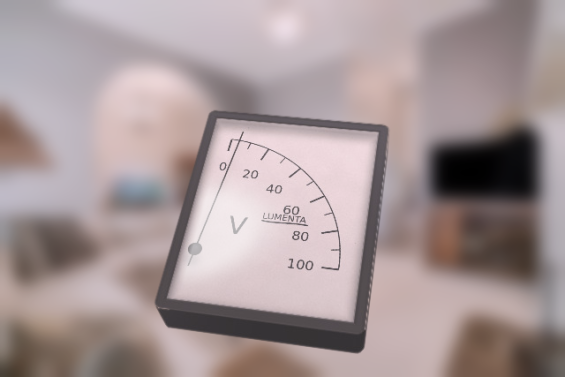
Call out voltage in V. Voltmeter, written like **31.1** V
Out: **5** V
